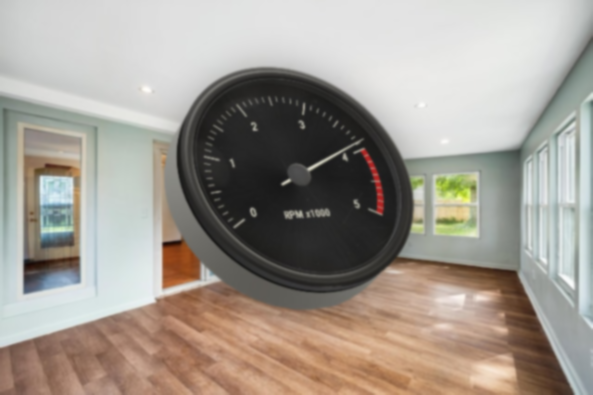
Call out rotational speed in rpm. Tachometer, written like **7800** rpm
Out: **3900** rpm
